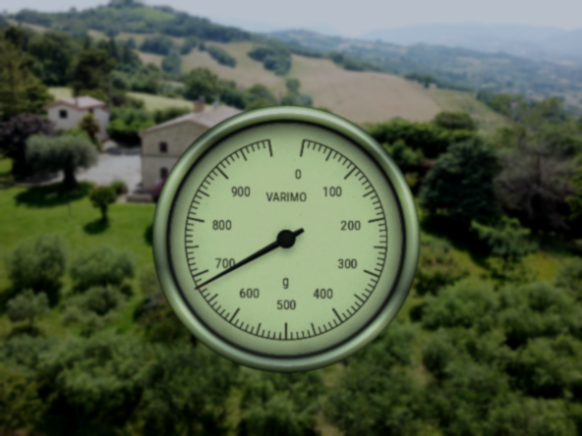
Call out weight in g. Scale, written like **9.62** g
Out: **680** g
